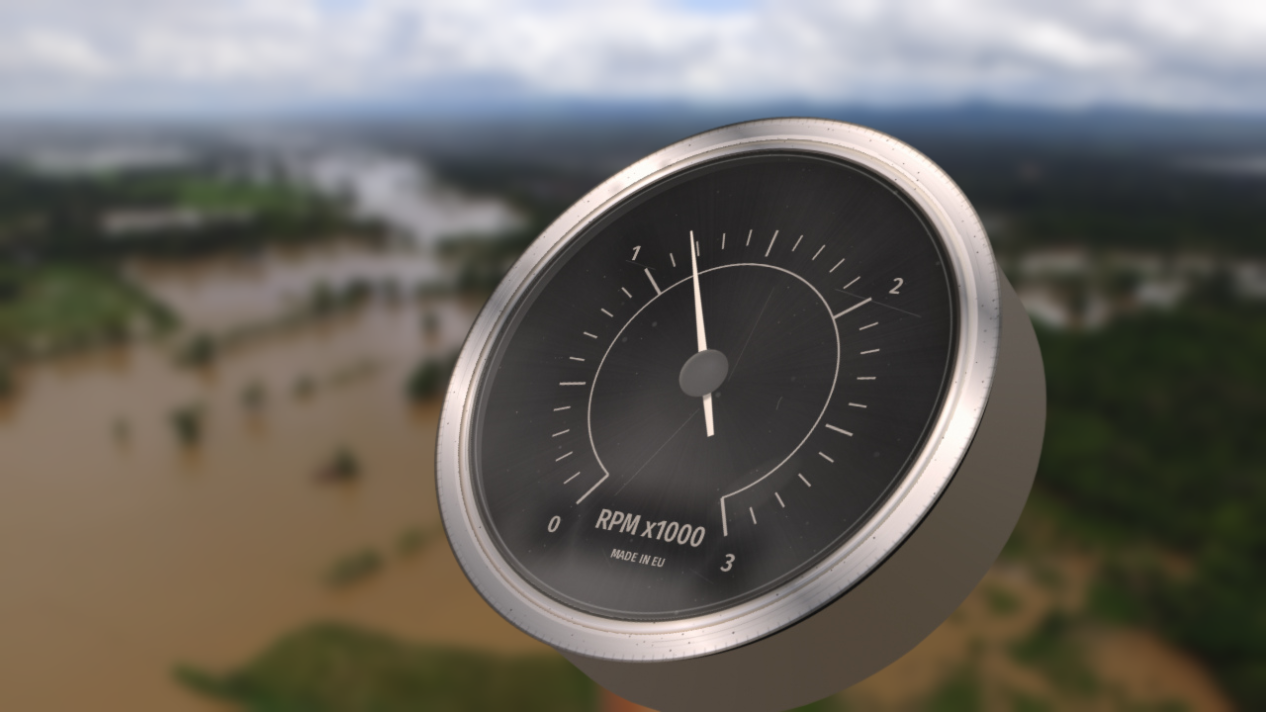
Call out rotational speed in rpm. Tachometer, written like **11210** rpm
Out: **1200** rpm
